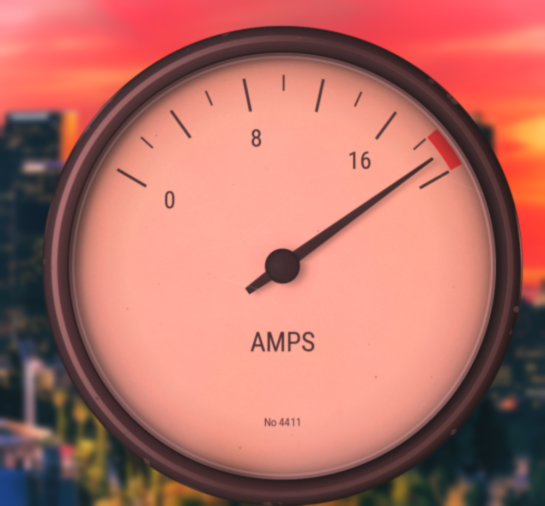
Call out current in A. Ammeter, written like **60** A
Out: **19** A
